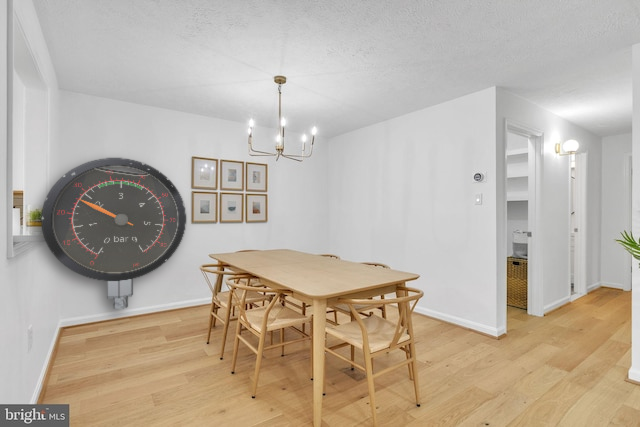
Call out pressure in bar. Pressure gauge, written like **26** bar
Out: **1.8** bar
